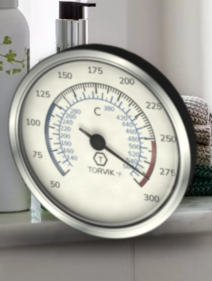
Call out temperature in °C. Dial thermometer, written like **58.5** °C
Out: **287.5** °C
